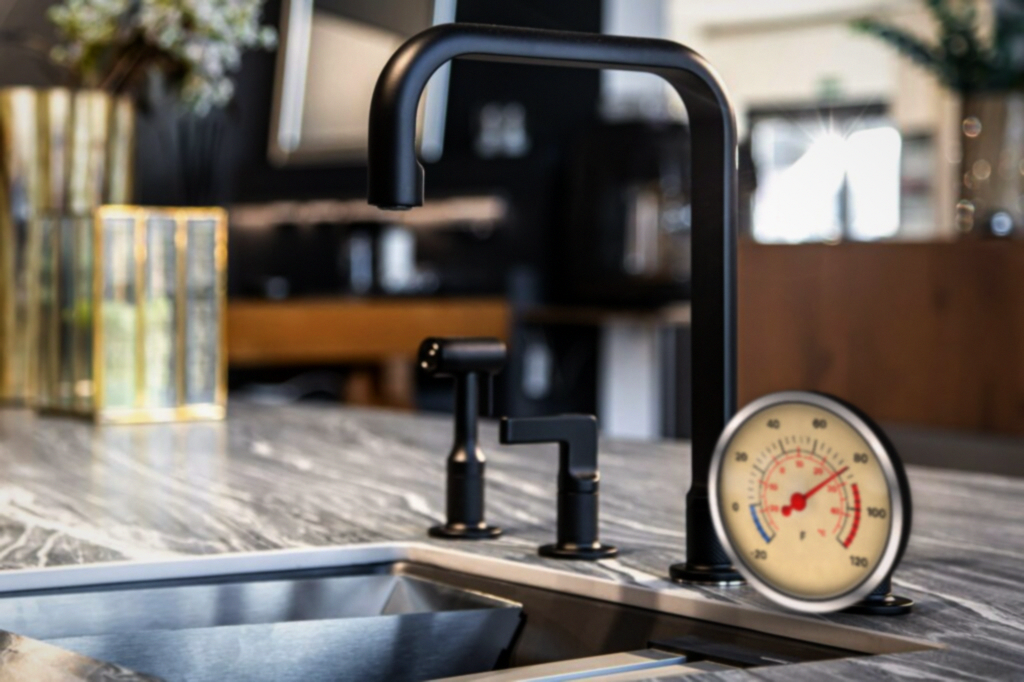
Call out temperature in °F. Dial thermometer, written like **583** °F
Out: **80** °F
